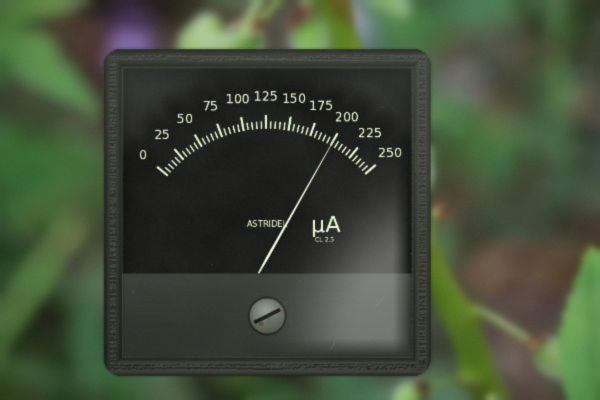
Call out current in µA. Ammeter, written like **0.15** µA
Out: **200** µA
